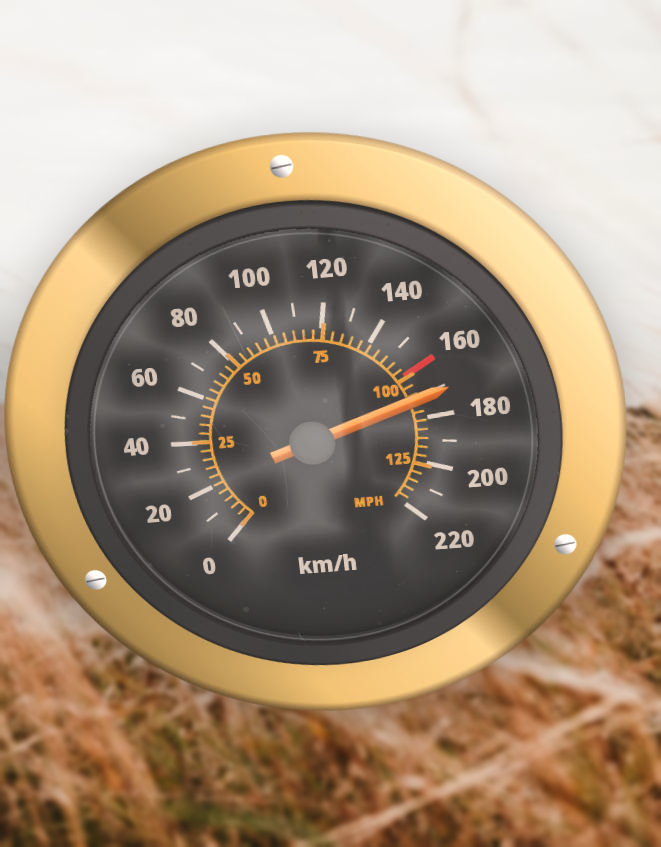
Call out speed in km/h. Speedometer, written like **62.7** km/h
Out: **170** km/h
